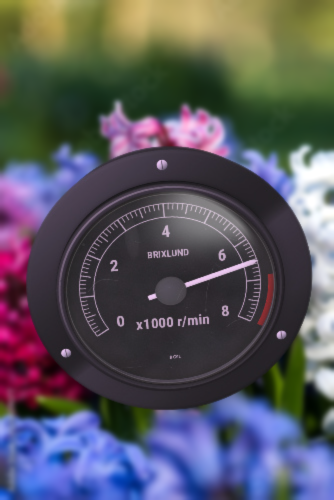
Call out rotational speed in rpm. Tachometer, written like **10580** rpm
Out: **6500** rpm
